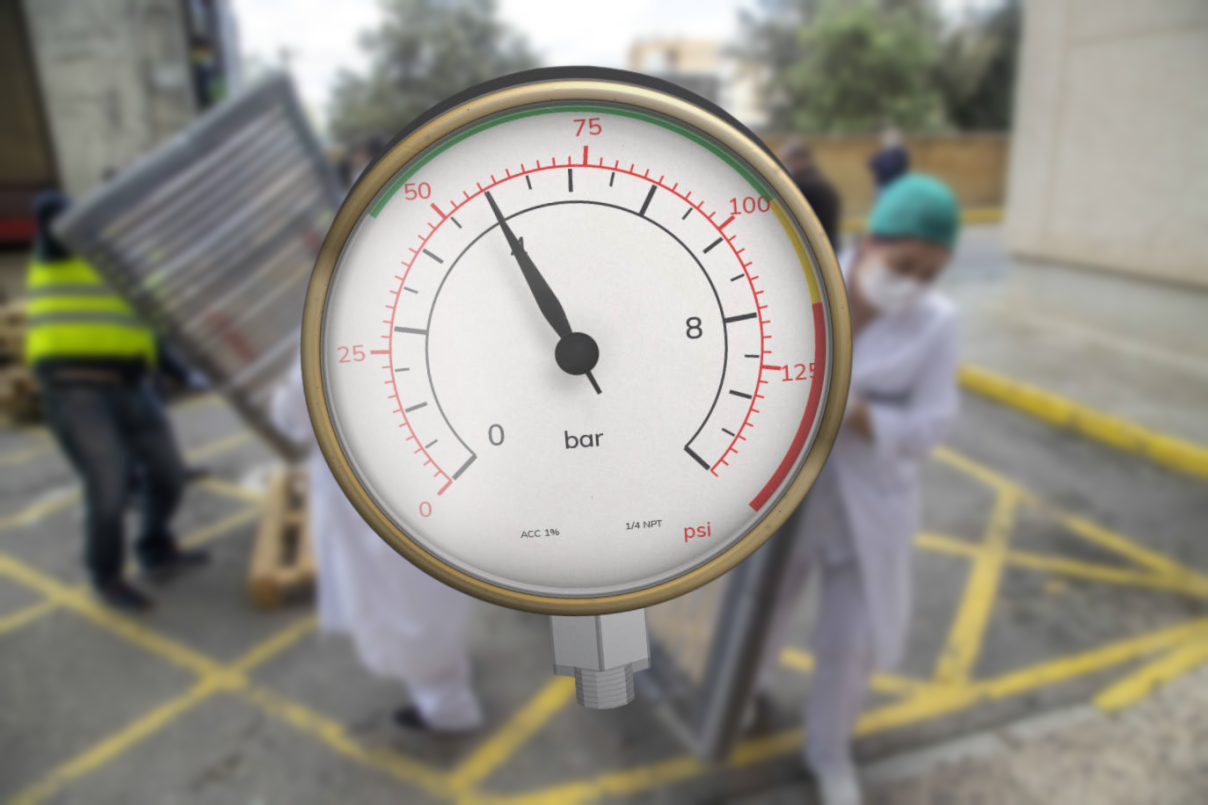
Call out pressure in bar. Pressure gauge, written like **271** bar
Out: **4** bar
